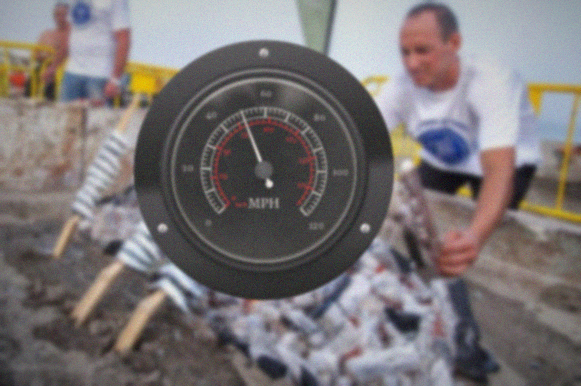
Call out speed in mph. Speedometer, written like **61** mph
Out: **50** mph
